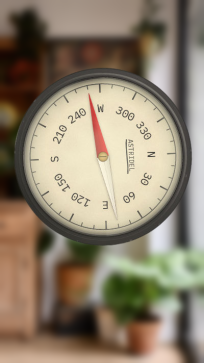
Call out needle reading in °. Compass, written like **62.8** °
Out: **260** °
